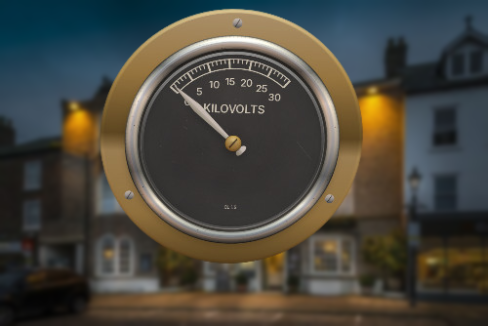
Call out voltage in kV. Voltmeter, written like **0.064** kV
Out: **1** kV
